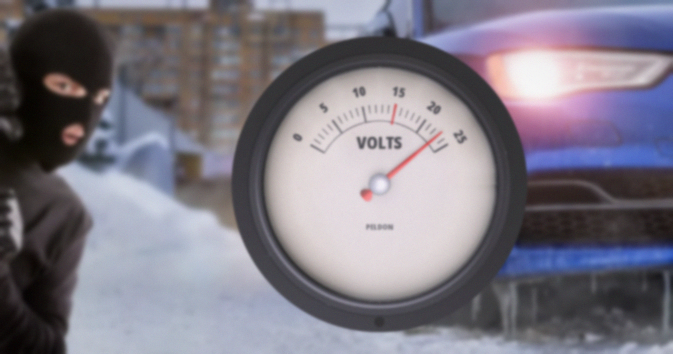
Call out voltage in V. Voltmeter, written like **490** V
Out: **23** V
